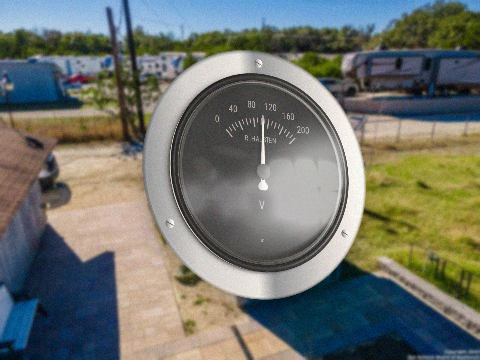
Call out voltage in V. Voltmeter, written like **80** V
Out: **100** V
